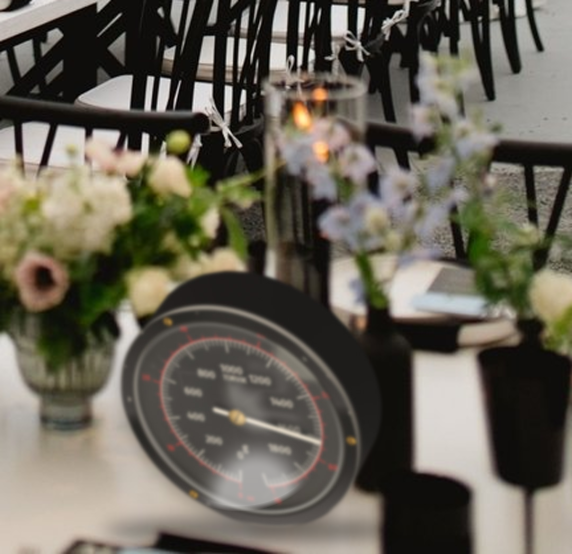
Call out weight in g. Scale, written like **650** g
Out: **1600** g
